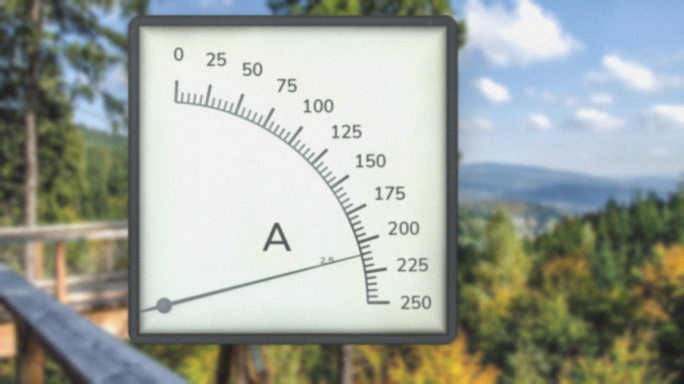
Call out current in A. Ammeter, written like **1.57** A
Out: **210** A
